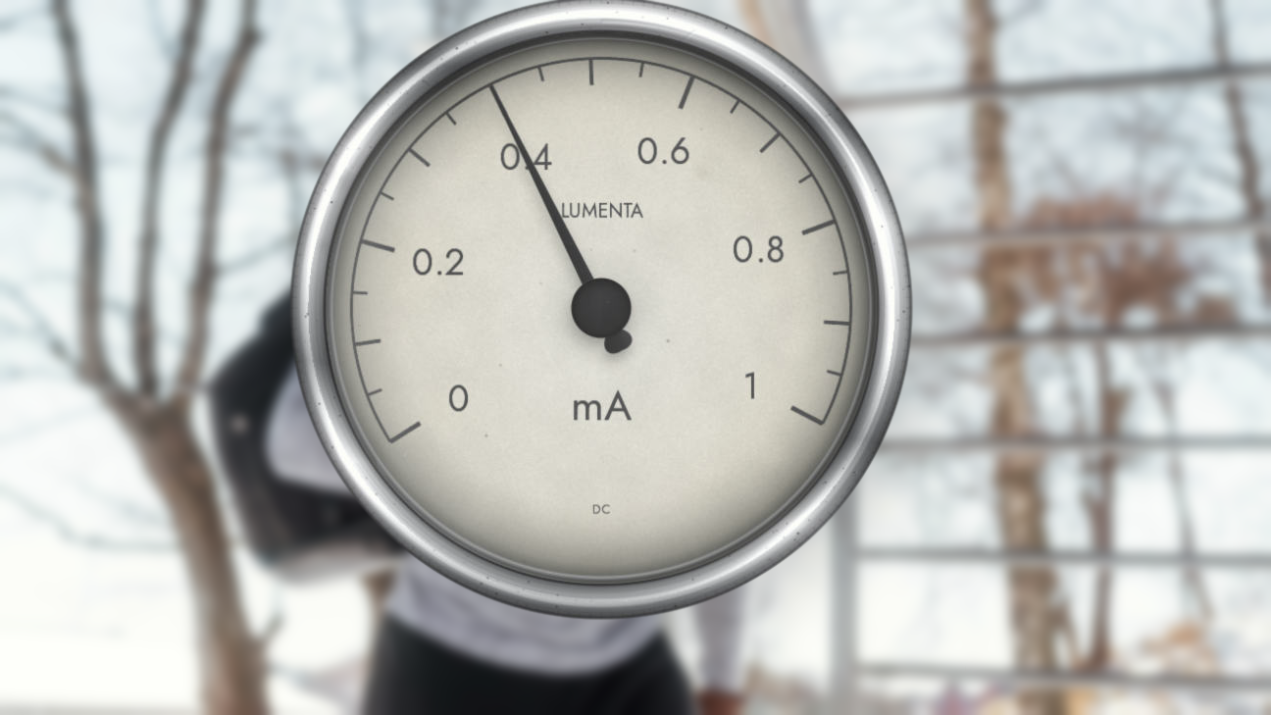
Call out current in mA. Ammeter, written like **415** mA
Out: **0.4** mA
